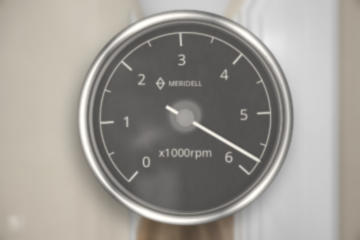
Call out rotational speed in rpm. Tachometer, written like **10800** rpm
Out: **5750** rpm
